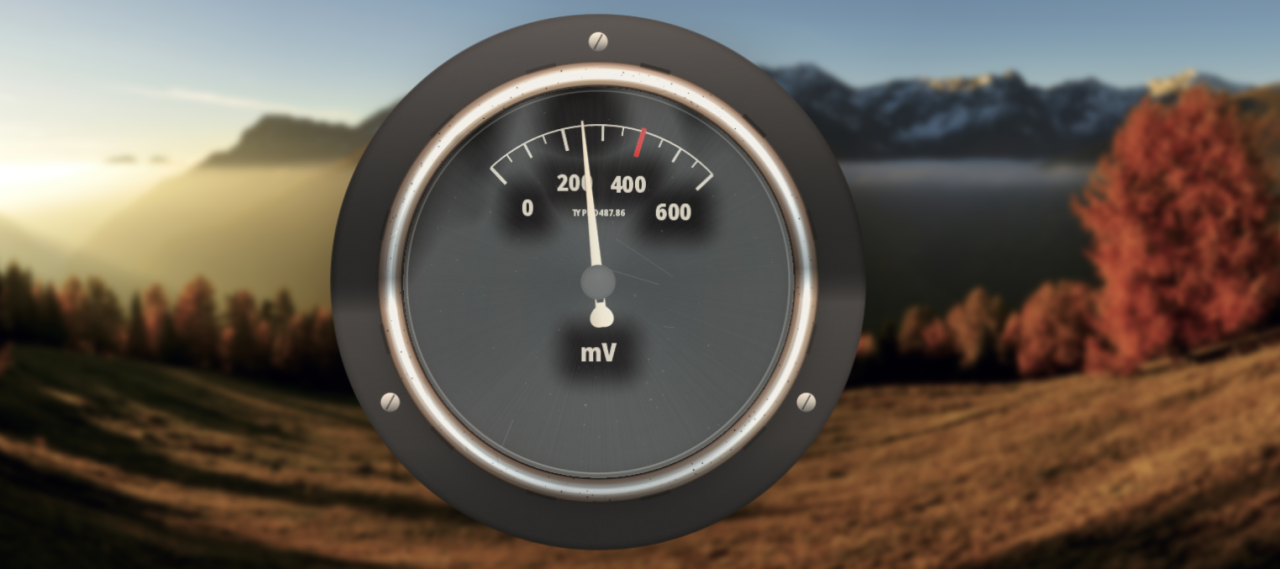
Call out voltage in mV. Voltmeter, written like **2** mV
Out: **250** mV
